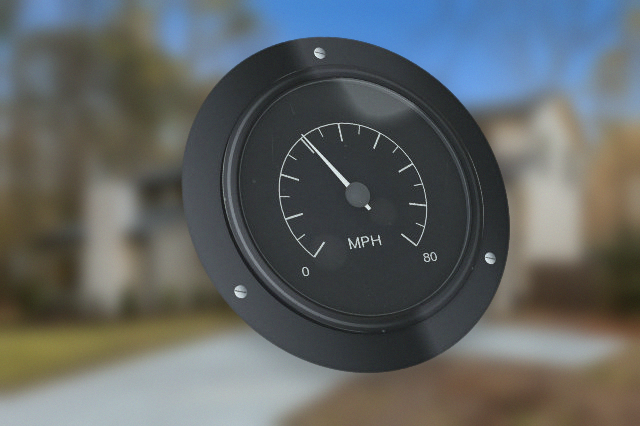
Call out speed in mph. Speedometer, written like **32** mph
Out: **30** mph
